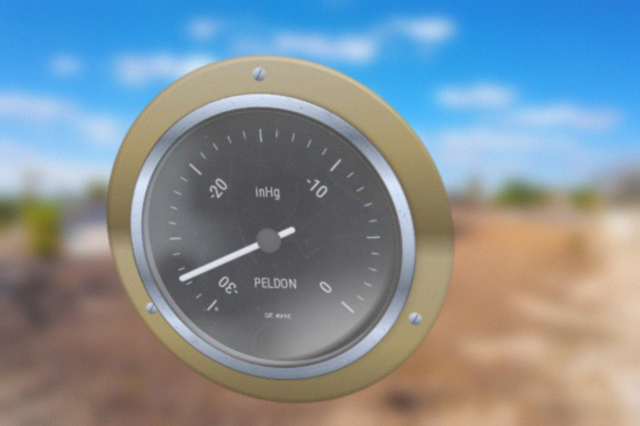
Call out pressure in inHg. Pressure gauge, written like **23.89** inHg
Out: **-27.5** inHg
